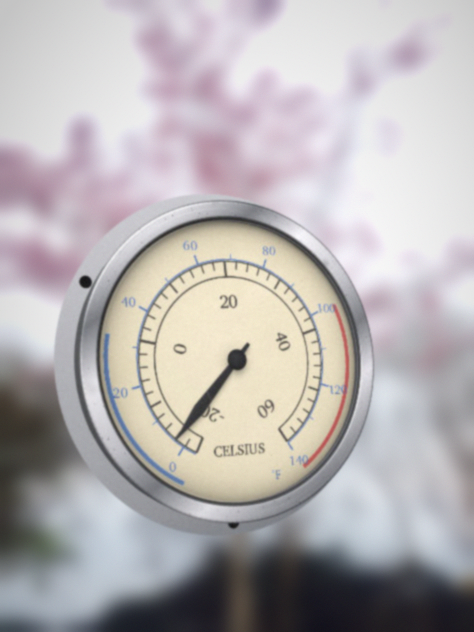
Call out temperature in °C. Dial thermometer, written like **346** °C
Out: **-16** °C
